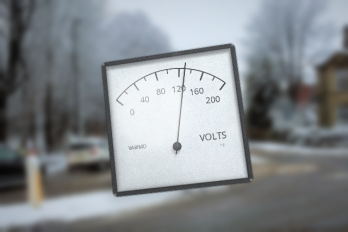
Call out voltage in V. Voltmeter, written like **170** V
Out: **130** V
